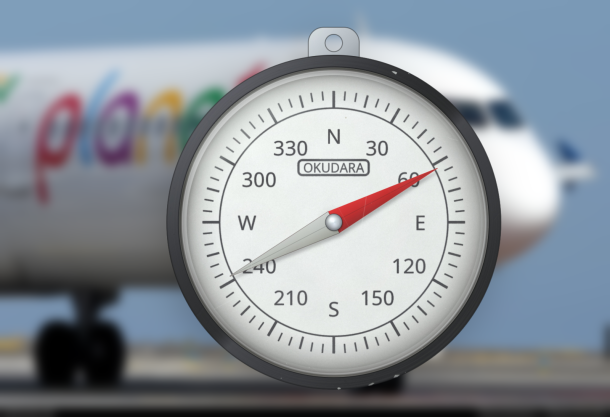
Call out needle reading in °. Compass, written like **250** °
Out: **62.5** °
